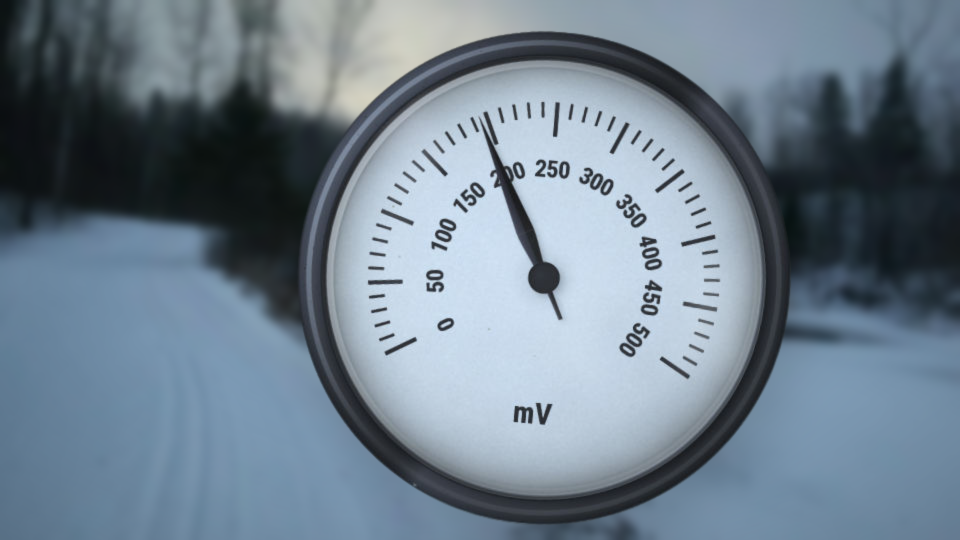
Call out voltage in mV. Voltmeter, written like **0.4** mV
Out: **195** mV
